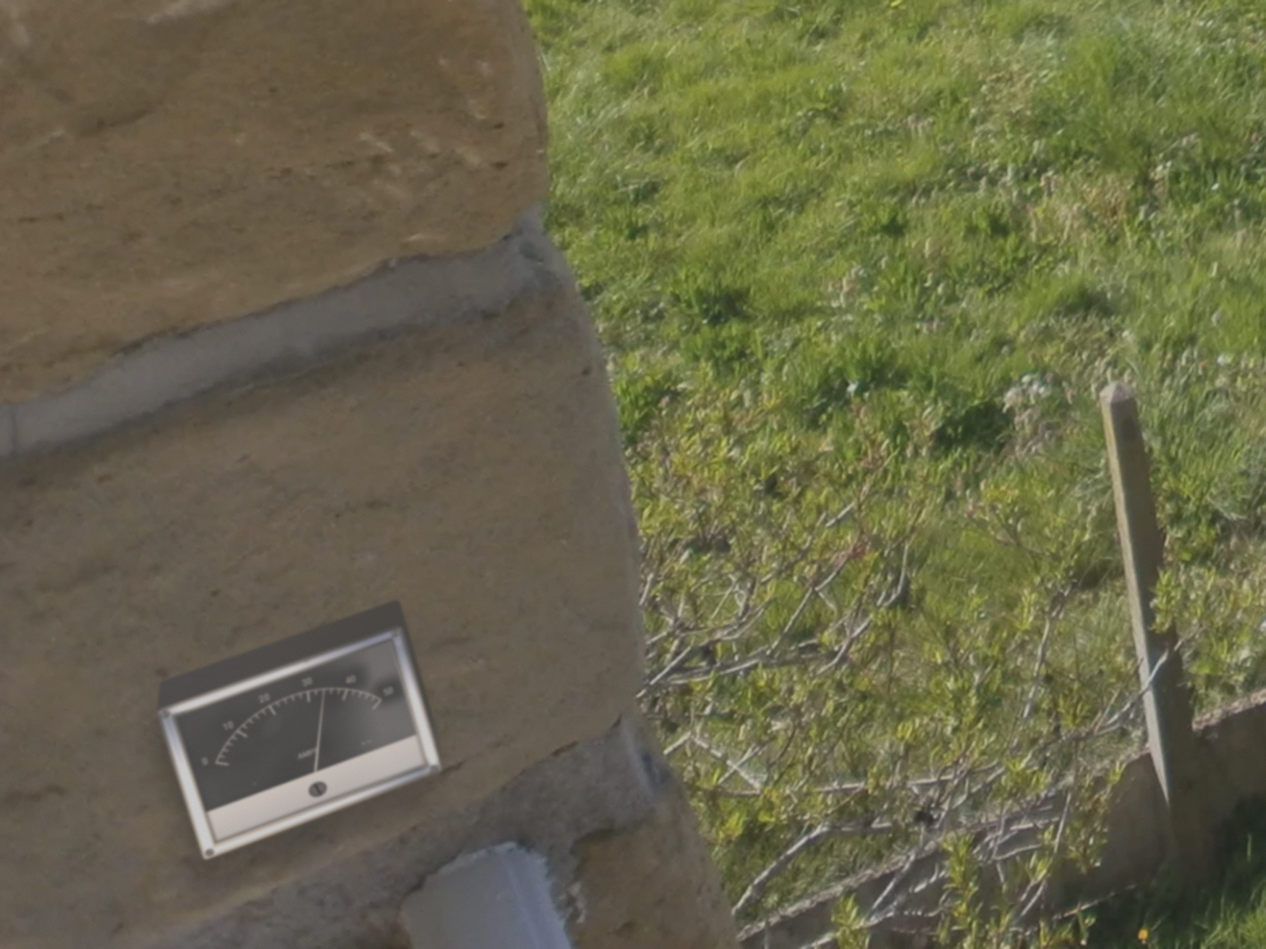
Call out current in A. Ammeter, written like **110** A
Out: **34** A
